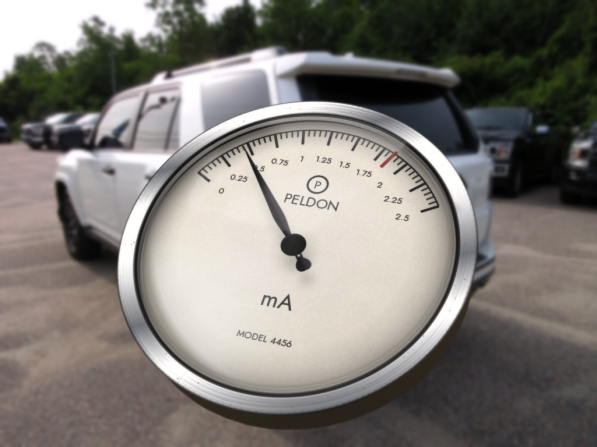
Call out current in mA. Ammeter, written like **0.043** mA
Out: **0.45** mA
